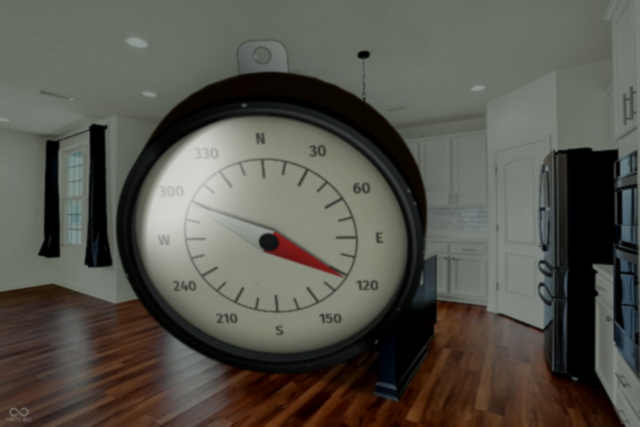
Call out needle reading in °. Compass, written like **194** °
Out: **120** °
